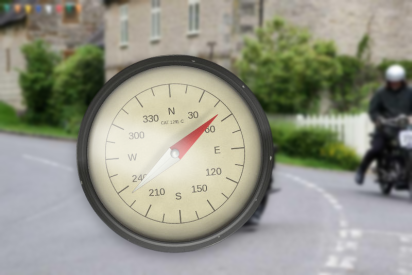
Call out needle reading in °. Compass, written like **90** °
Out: **52.5** °
